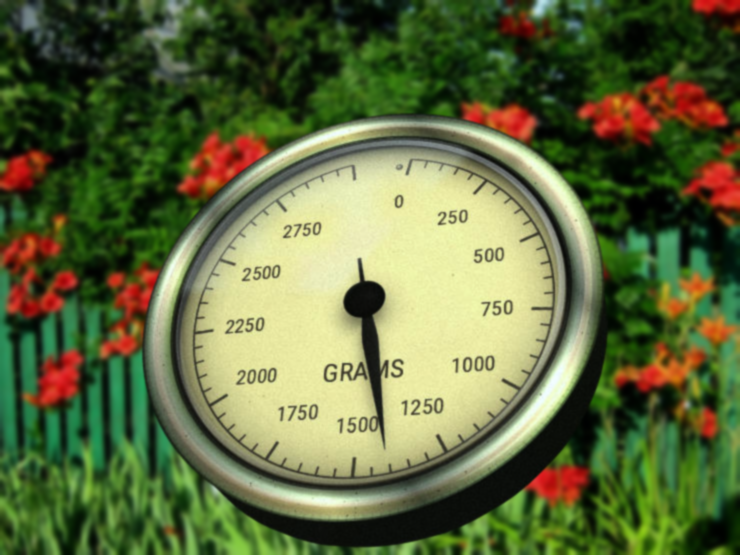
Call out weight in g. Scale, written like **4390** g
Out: **1400** g
